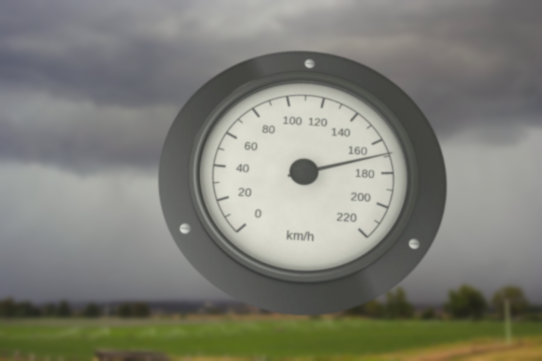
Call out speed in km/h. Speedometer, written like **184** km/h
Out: **170** km/h
